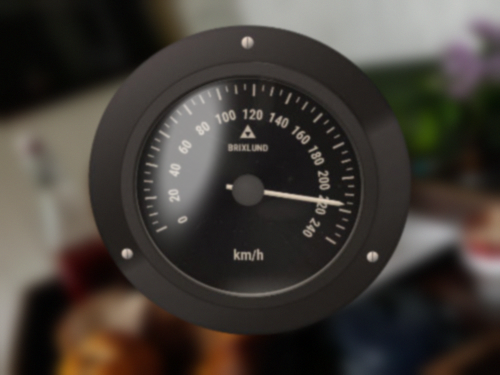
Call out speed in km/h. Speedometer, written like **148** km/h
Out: **215** km/h
